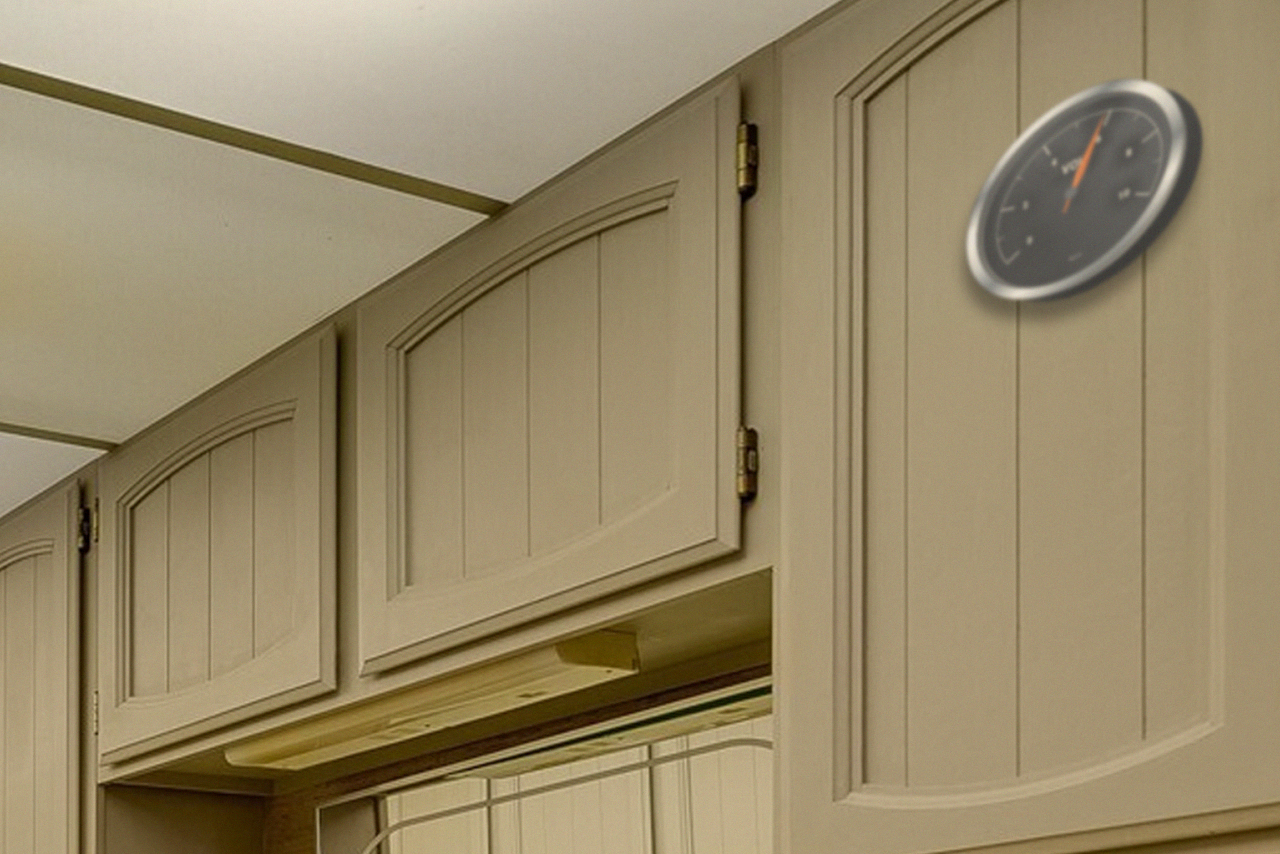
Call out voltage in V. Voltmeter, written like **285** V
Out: **6** V
